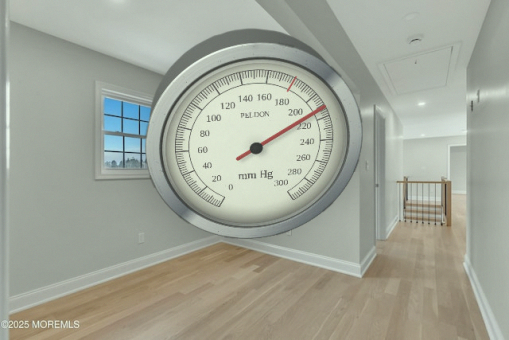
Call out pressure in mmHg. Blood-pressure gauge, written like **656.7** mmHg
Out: **210** mmHg
